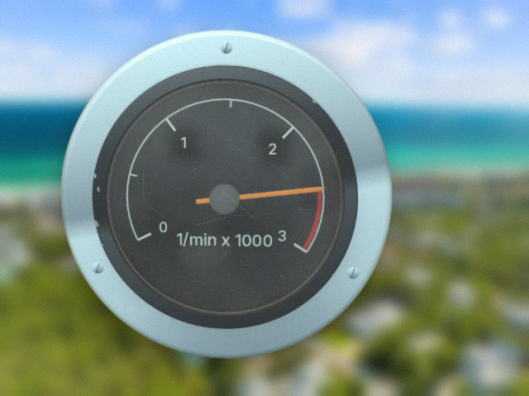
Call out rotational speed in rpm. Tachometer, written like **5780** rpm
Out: **2500** rpm
